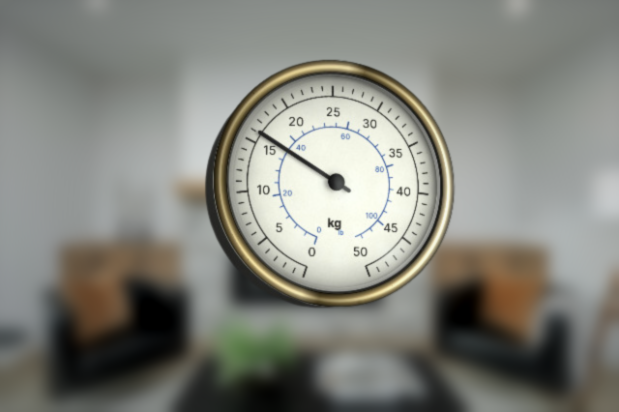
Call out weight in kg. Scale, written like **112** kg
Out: **16** kg
